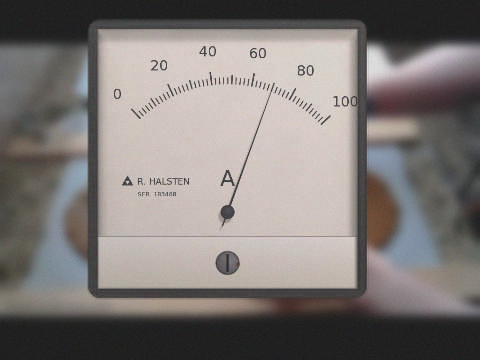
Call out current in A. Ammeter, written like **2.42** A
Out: **70** A
